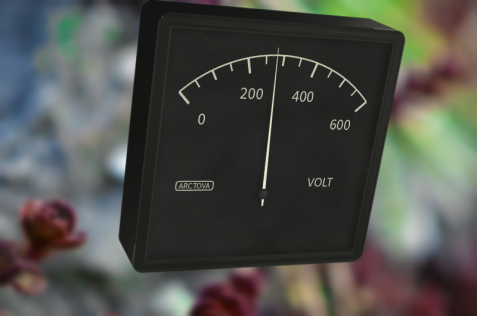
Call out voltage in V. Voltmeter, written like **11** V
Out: **275** V
